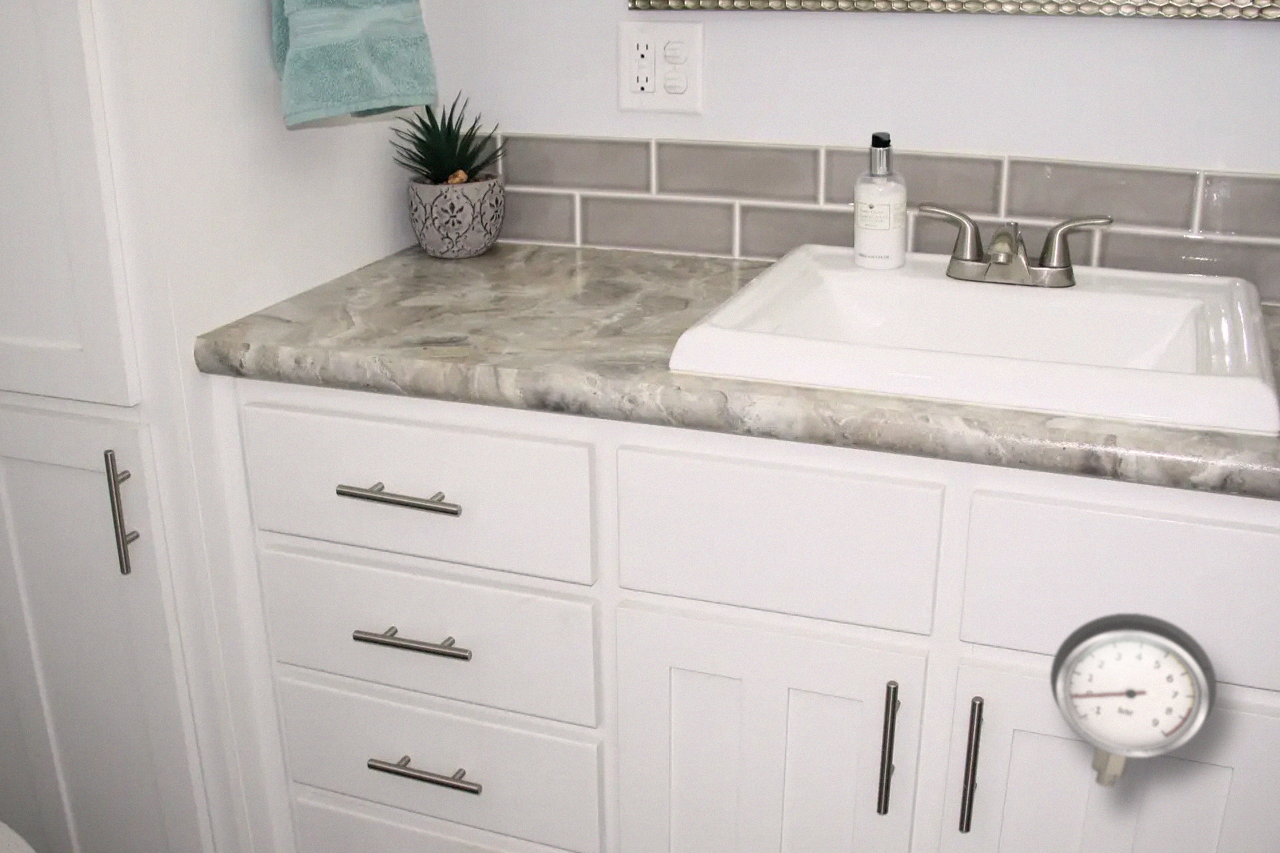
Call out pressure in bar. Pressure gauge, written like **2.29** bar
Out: **0** bar
